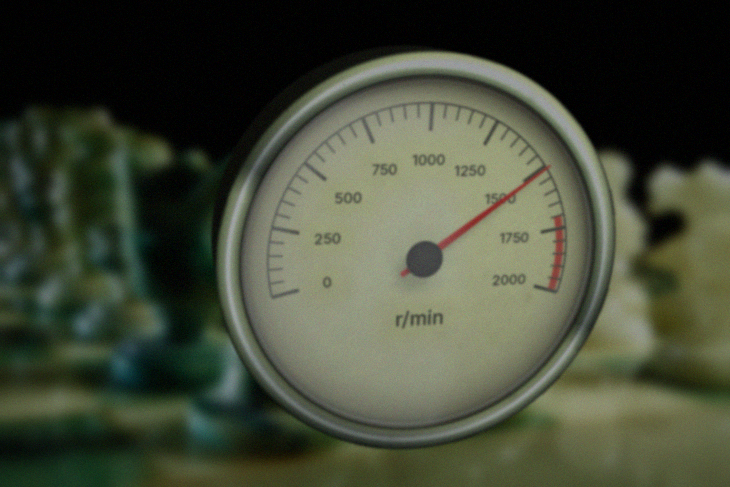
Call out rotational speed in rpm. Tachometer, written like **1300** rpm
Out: **1500** rpm
